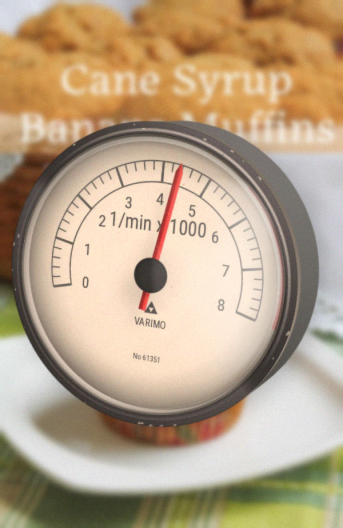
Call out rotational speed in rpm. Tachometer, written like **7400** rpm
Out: **4400** rpm
